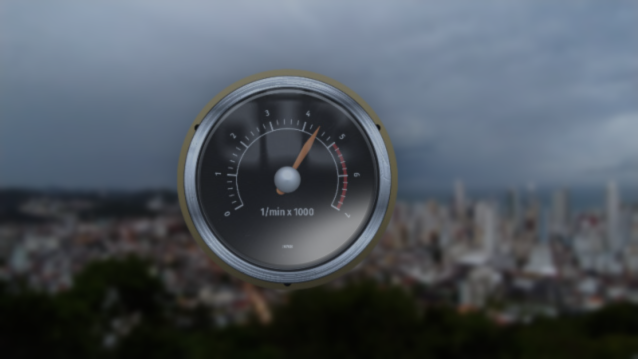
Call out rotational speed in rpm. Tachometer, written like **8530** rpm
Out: **4400** rpm
